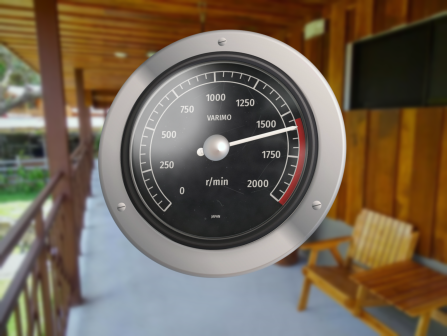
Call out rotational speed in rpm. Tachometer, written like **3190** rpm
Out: **1600** rpm
